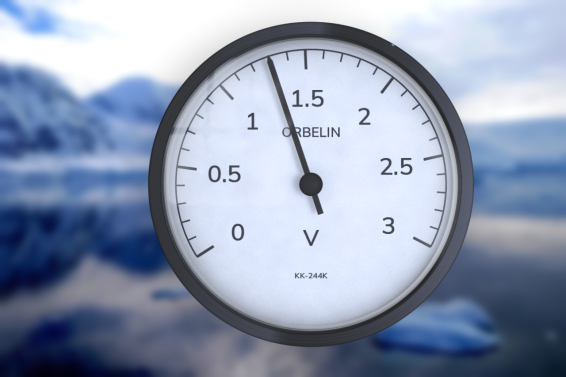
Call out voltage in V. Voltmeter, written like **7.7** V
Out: **1.3** V
